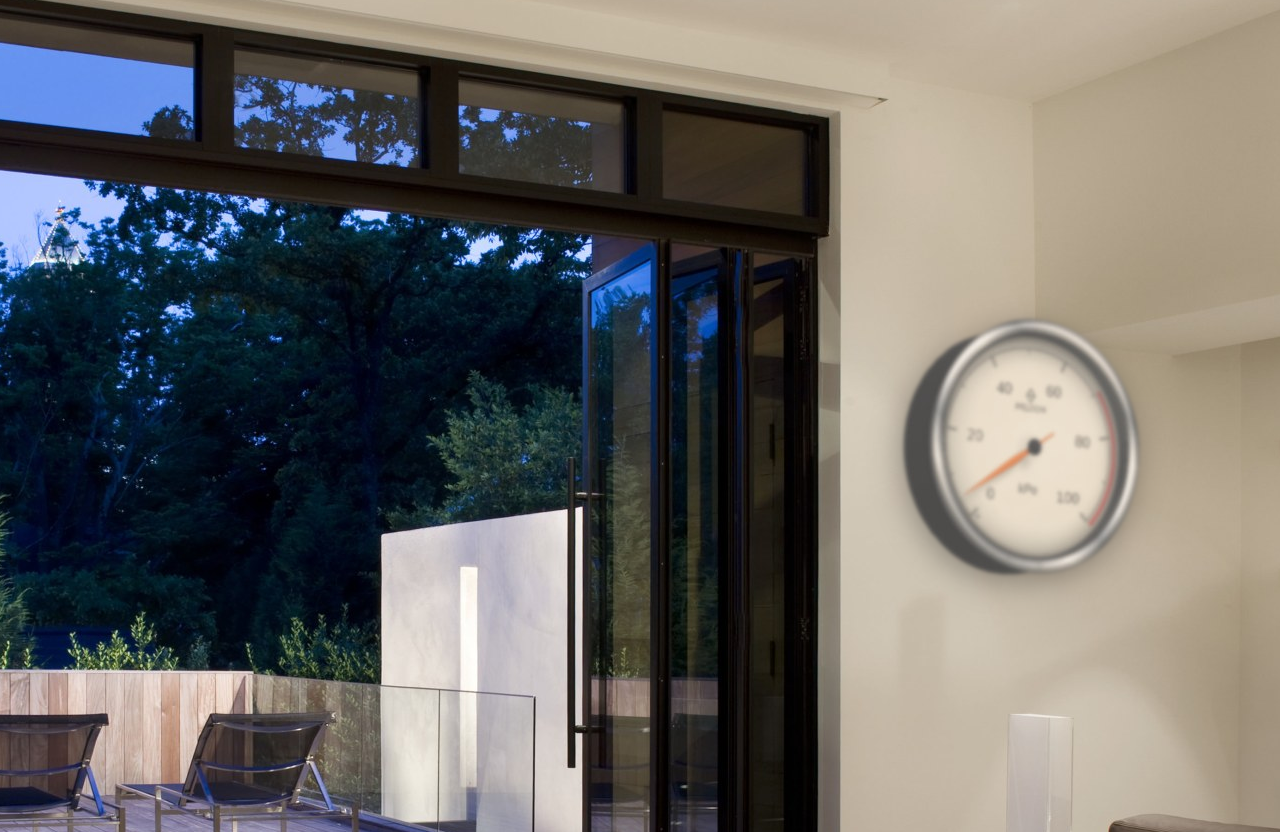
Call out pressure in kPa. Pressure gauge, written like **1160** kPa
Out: **5** kPa
